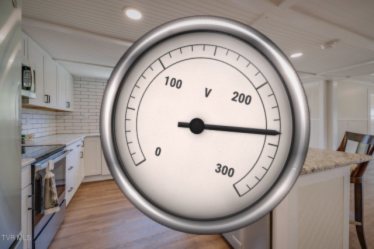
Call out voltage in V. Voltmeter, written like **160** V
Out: **240** V
